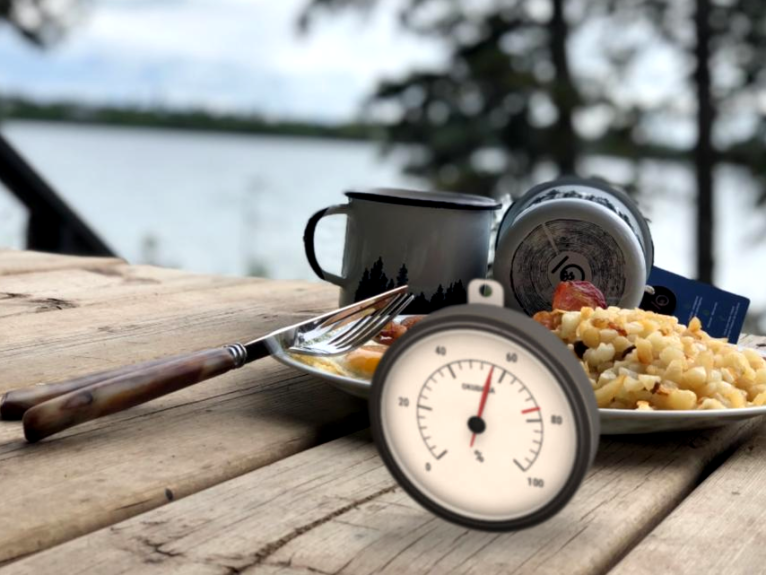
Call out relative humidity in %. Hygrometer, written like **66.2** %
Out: **56** %
